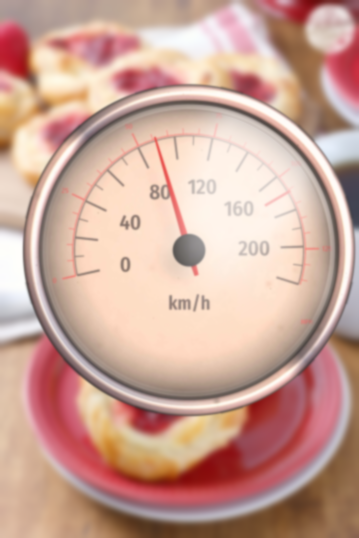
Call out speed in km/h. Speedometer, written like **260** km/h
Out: **90** km/h
